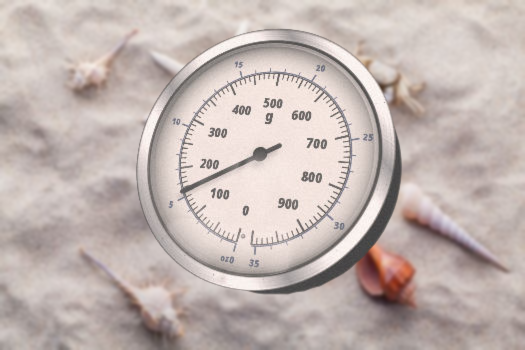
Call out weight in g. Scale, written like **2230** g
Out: **150** g
